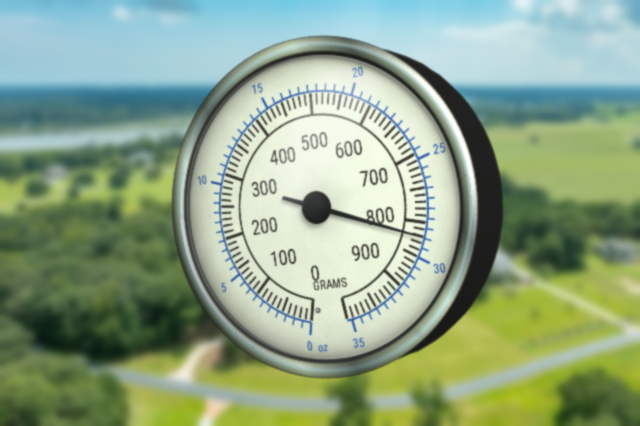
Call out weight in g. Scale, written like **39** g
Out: **820** g
